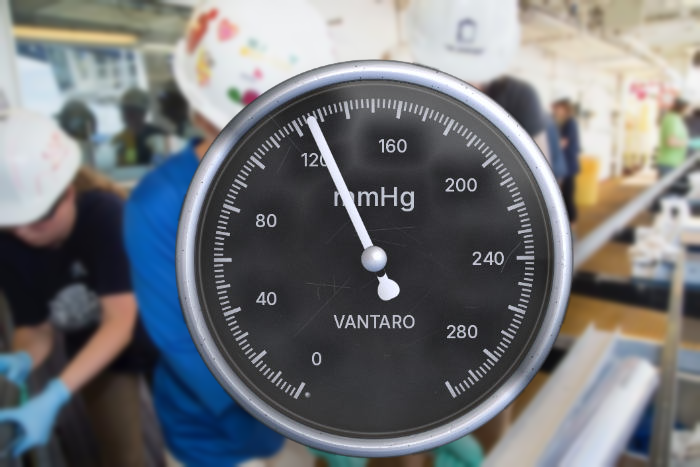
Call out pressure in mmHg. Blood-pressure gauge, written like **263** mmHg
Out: **126** mmHg
